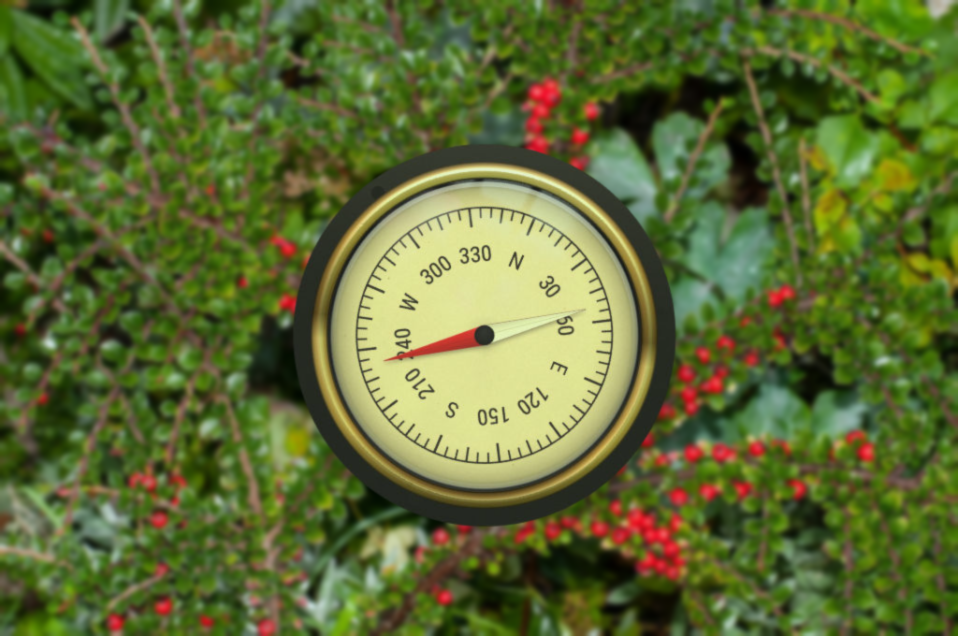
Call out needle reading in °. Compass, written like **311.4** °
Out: **232.5** °
